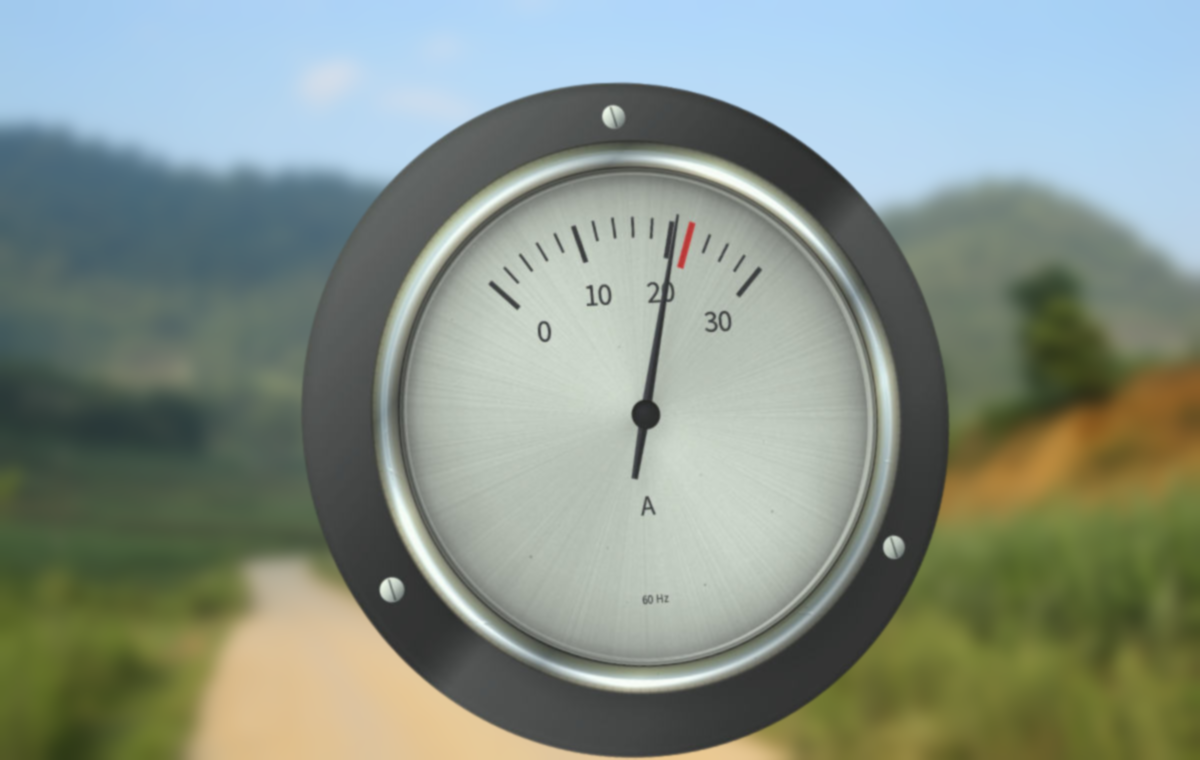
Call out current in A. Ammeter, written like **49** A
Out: **20** A
